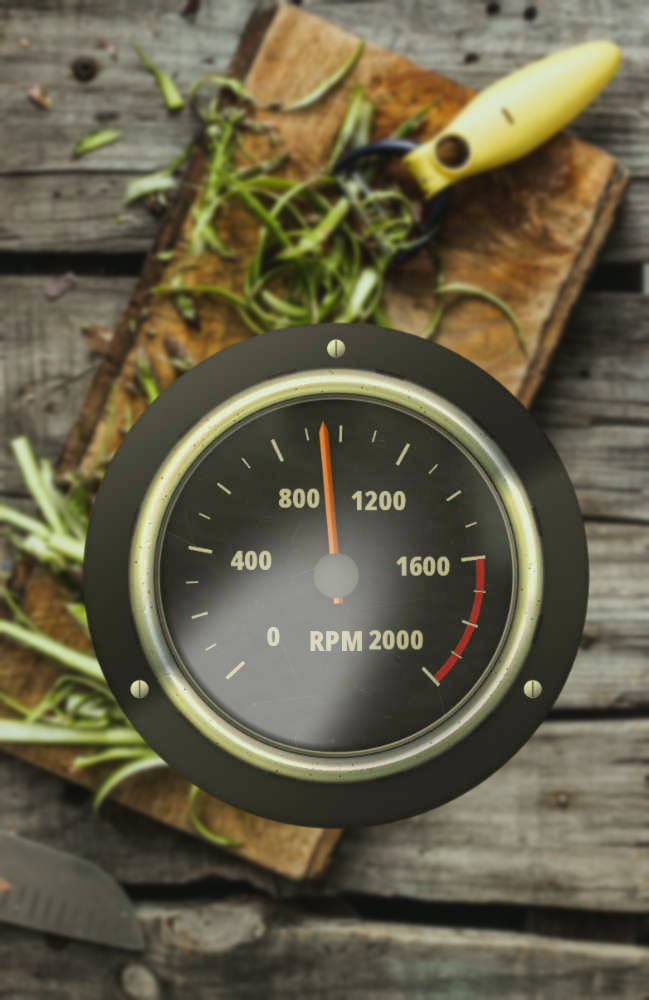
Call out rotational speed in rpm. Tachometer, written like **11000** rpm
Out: **950** rpm
